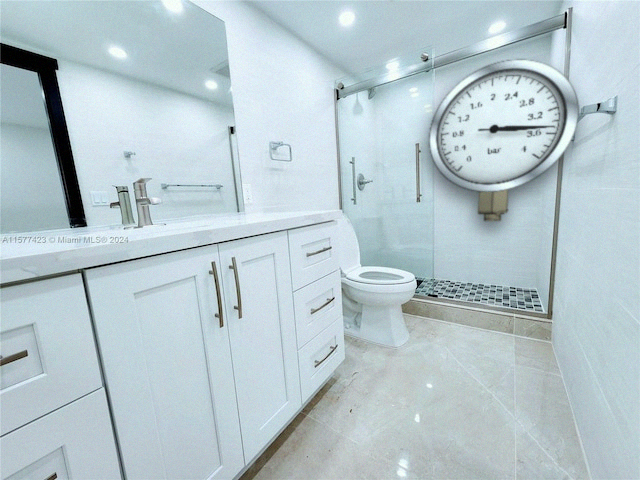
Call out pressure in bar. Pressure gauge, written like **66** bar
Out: **3.5** bar
